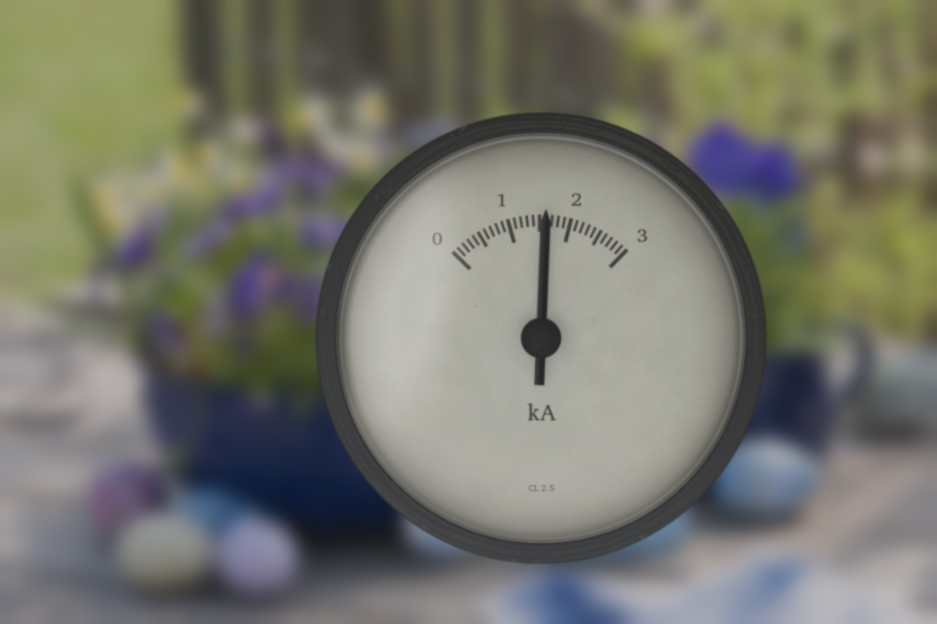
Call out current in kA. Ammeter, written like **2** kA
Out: **1.6** kA
